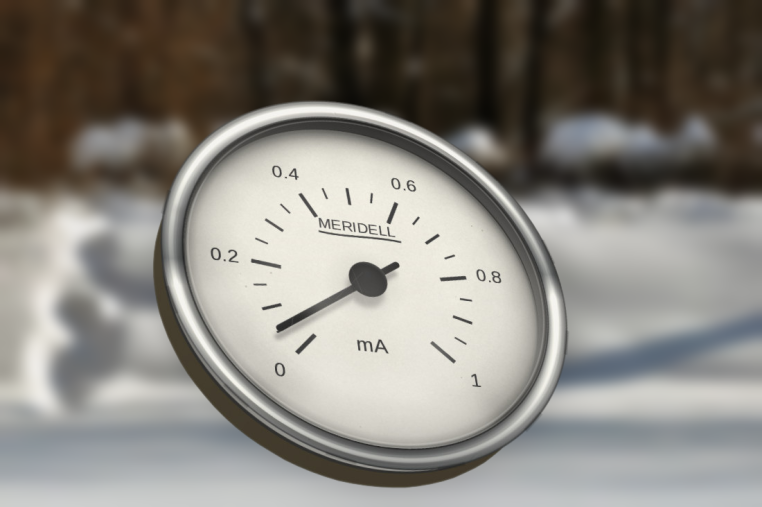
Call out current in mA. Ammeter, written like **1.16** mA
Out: **0.05** mA
